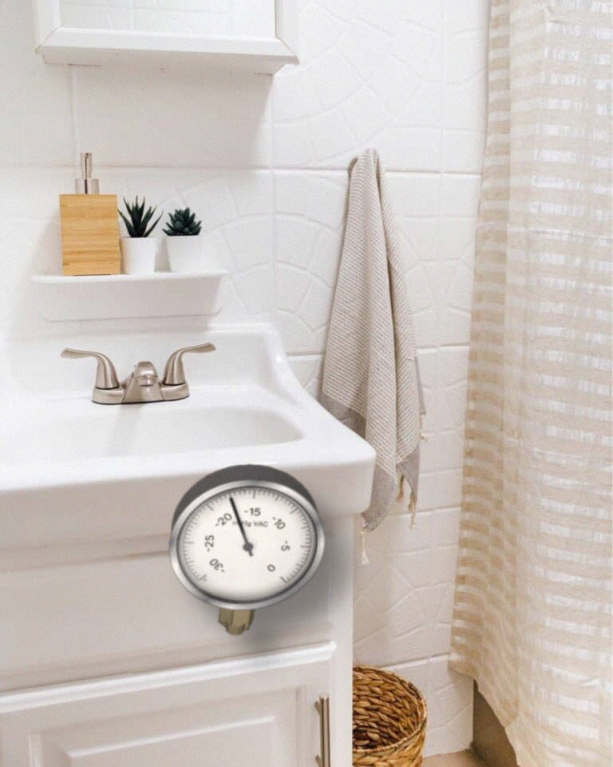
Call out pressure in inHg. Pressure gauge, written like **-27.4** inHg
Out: **-17.5** inHg
